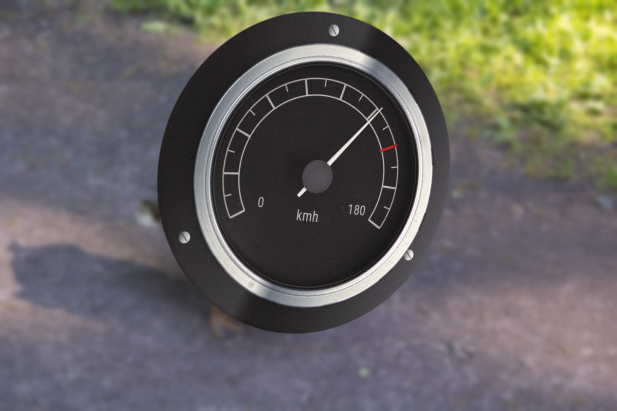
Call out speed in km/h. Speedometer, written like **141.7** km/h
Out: **120** km/h
